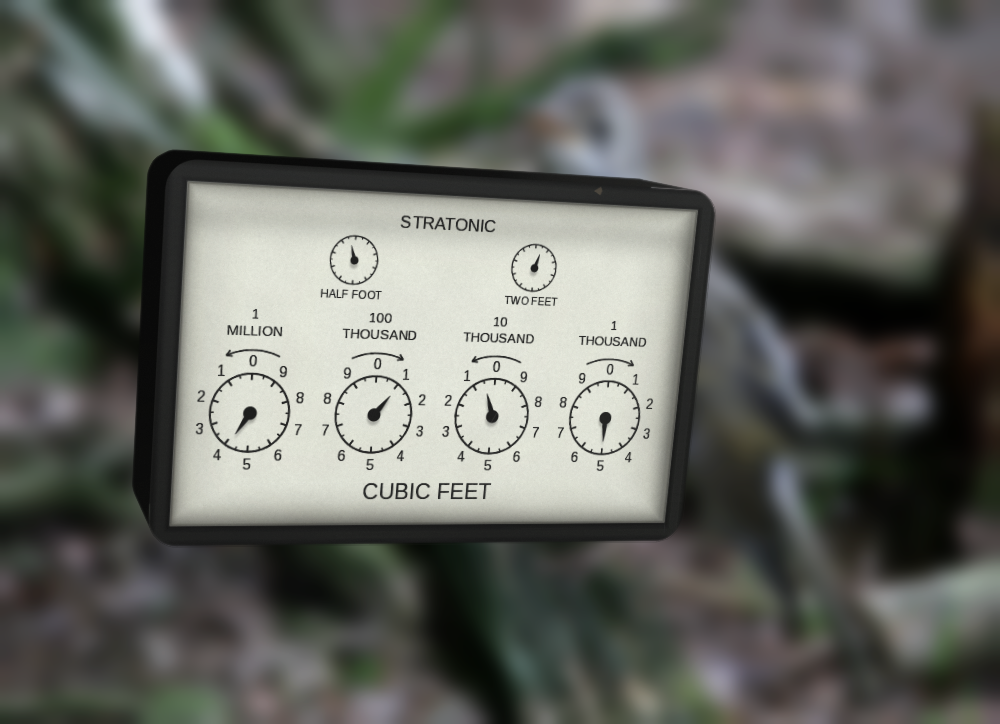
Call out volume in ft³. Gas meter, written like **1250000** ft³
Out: **410500** ft³
